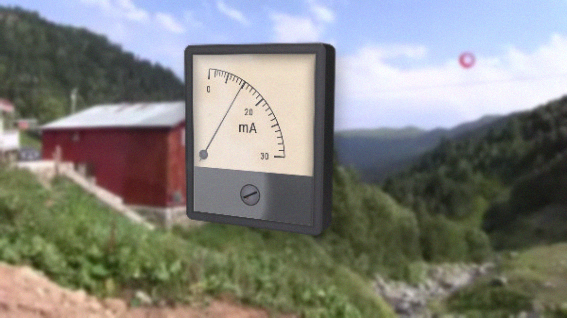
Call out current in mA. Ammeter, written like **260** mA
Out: **15** mA
